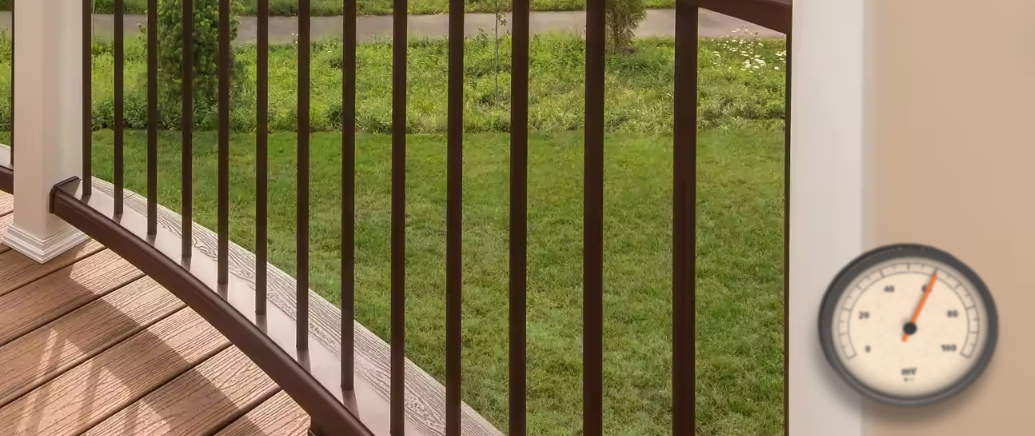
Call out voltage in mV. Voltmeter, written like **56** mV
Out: **60** mV
